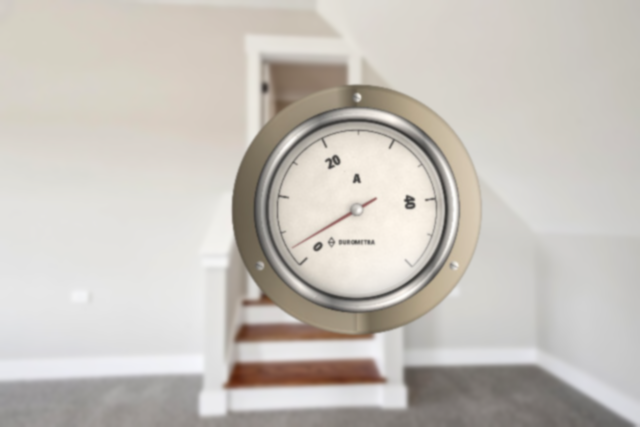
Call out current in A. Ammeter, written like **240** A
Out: **2.5** A
